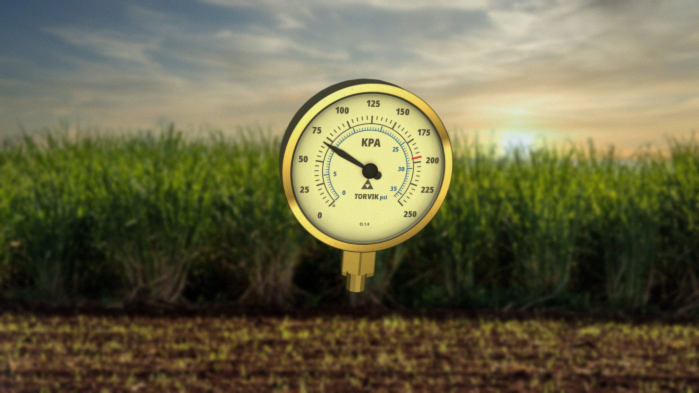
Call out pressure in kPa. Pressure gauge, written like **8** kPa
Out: **70** kPa
